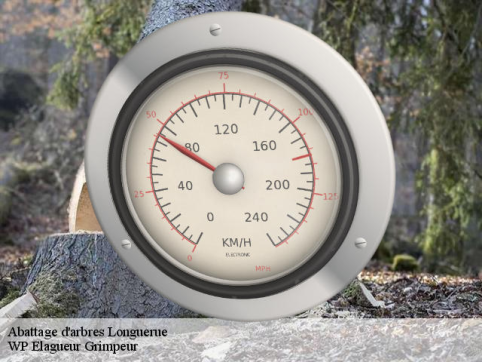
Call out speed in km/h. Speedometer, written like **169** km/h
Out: **75** km/h
